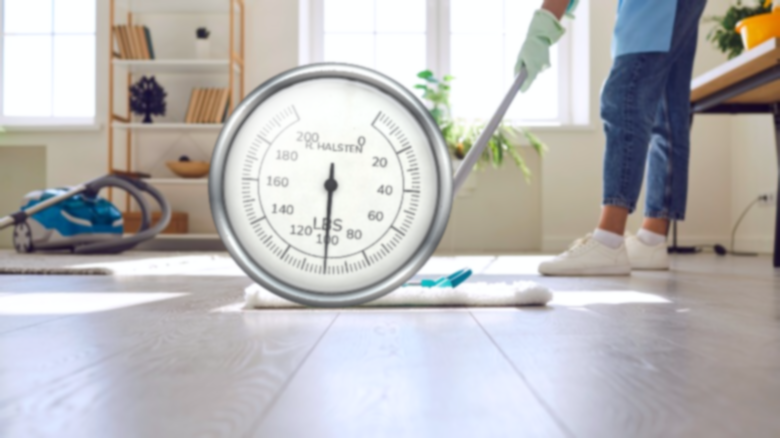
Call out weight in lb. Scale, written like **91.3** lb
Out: **100** lb
